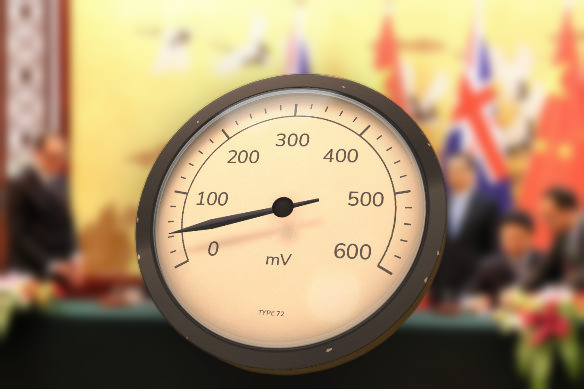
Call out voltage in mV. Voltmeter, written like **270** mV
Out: **40** mV
